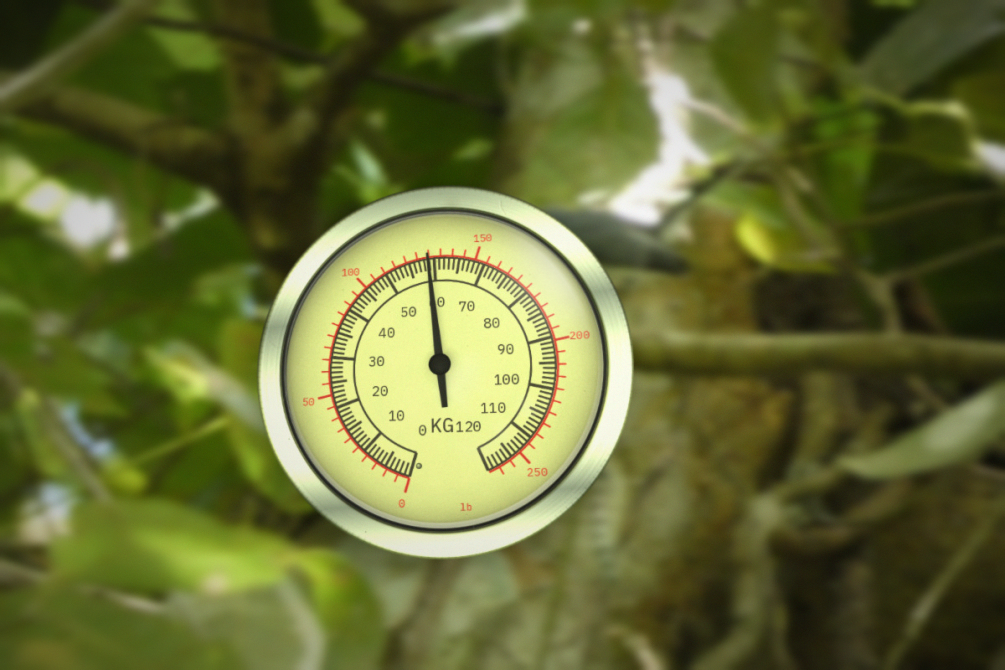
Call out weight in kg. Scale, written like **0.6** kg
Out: **59** kg
